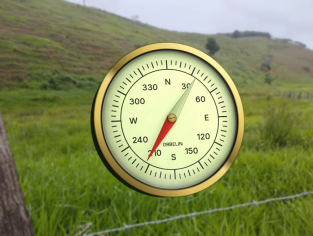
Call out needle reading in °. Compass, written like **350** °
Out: **215** °
